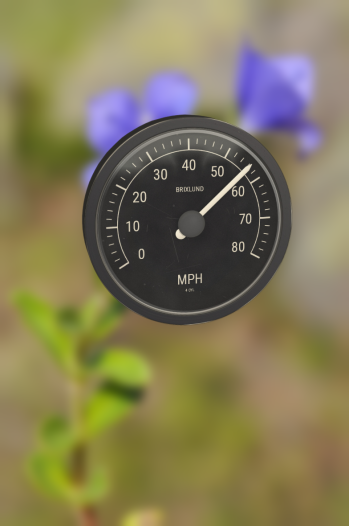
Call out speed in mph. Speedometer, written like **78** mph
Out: **56** mph
